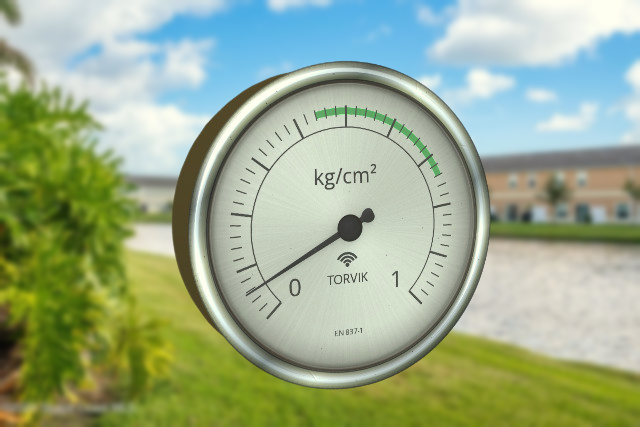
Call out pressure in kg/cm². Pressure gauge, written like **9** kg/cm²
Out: **0.06** kg/cm²
